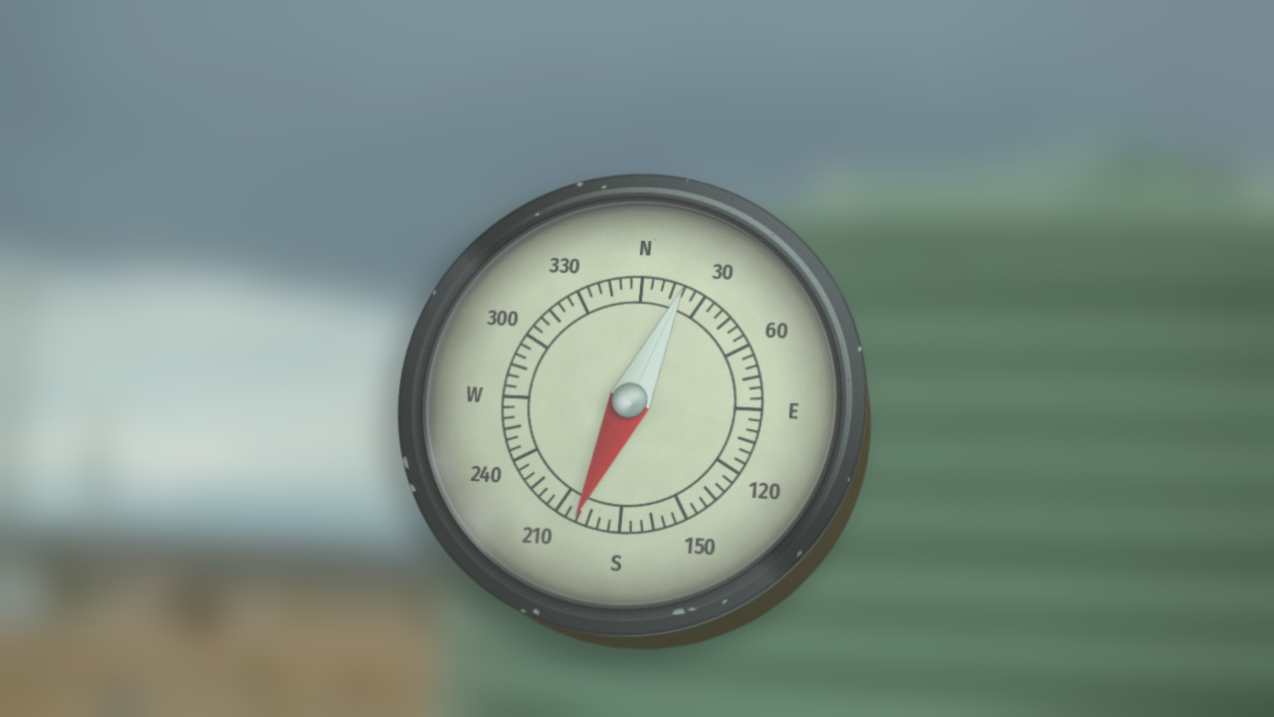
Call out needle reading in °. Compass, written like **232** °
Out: **200** °
